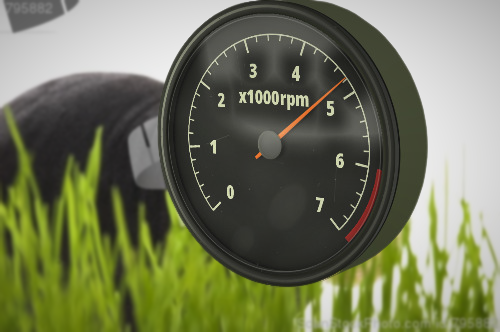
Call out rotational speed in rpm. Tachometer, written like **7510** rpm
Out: **4800** rpm
